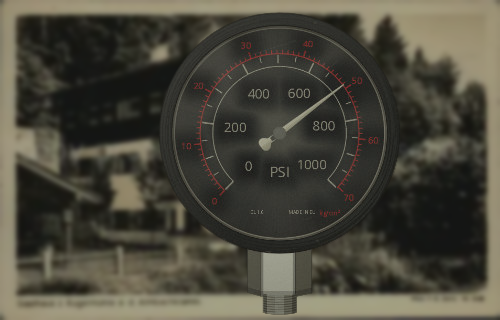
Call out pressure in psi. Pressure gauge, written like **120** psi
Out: **700** psi
